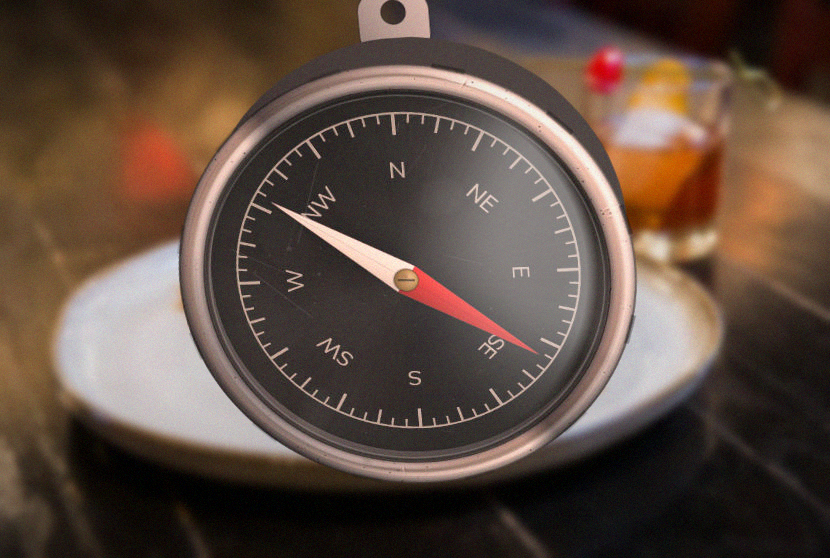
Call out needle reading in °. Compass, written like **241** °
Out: **125** °
